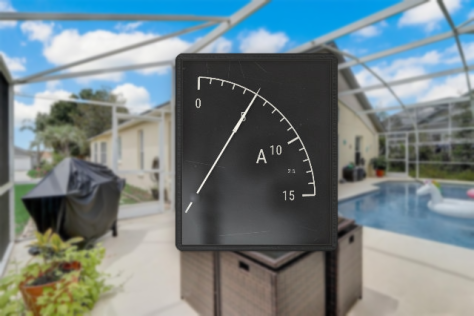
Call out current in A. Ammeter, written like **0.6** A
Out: **5** A
